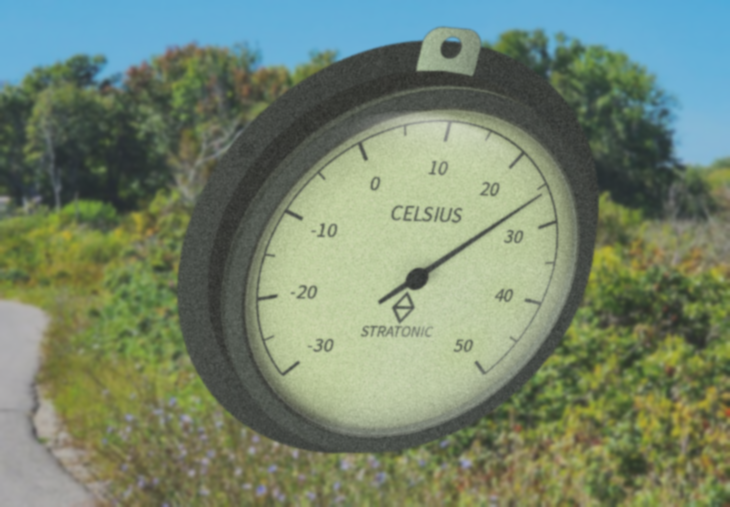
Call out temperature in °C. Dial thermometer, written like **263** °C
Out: **25** °C
